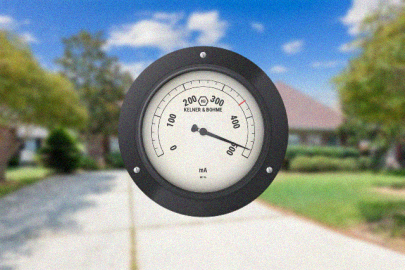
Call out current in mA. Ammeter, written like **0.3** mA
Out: **480** mA
